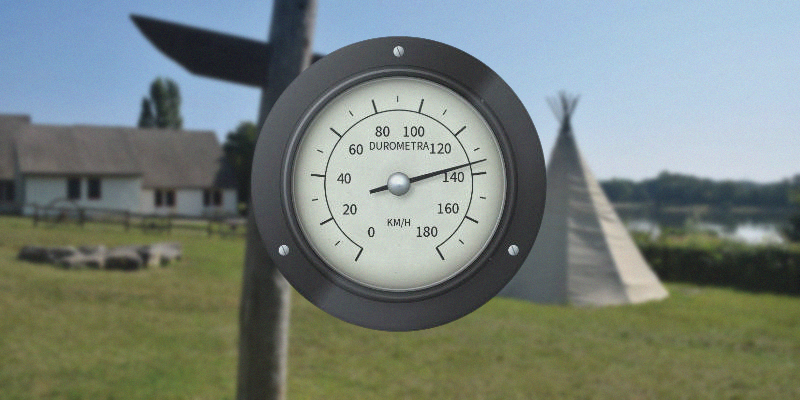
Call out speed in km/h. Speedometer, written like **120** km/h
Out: **135** km/h
